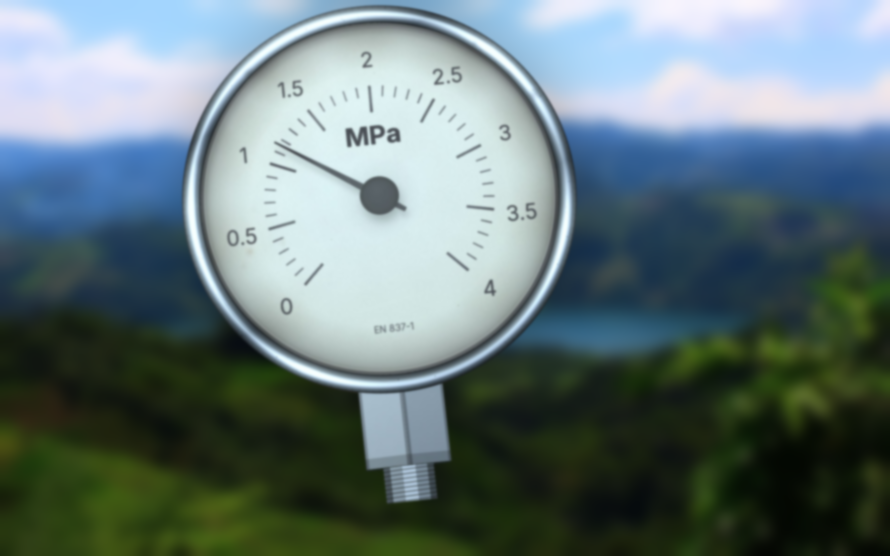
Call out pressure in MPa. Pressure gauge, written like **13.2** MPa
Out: **1.15** MPa
